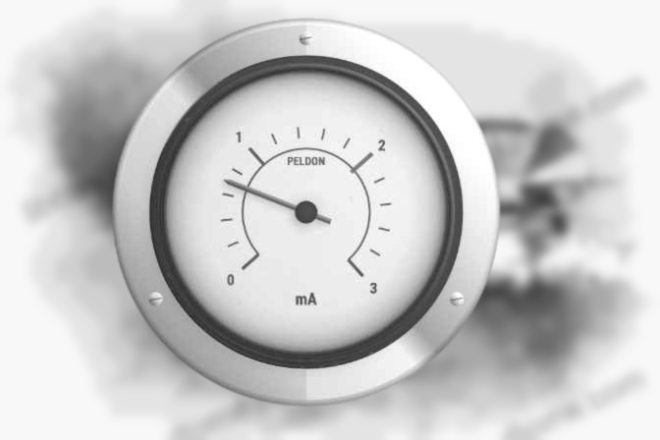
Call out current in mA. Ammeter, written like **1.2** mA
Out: **0.7** mA
